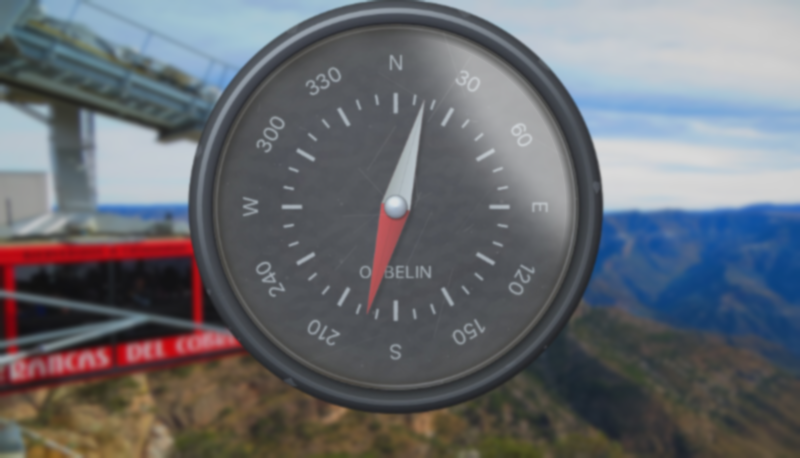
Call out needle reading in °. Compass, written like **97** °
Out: **195** °
